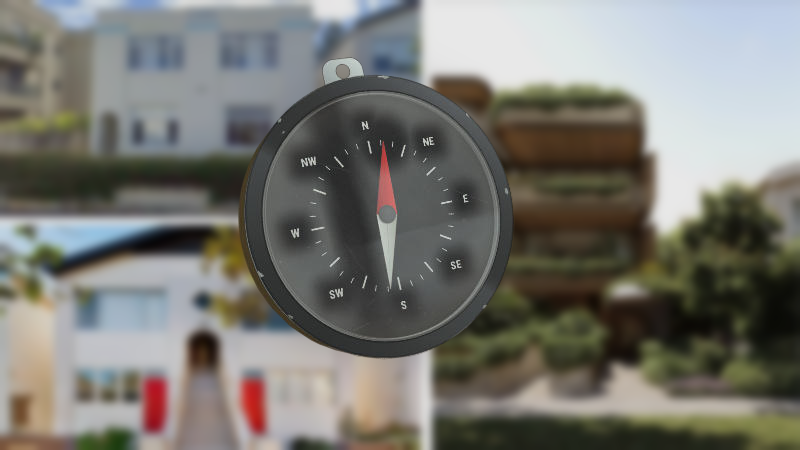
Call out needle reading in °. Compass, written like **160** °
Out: **10** °
